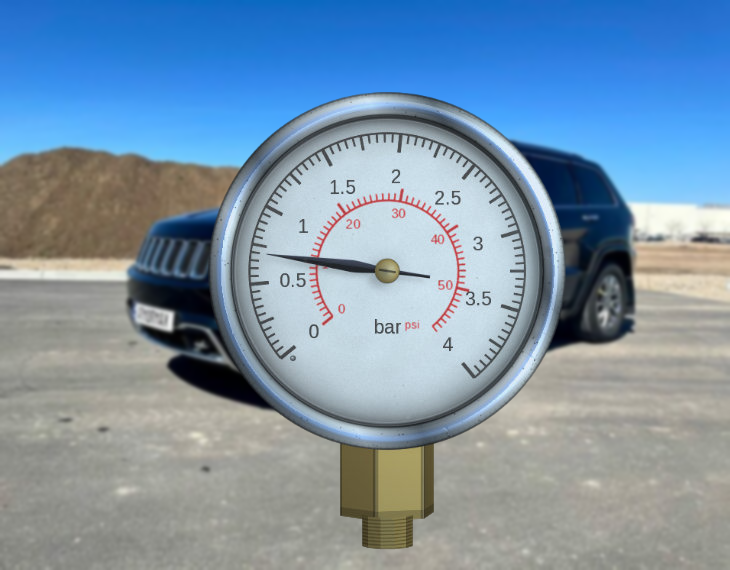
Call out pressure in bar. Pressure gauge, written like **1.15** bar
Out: **0.7** bar
